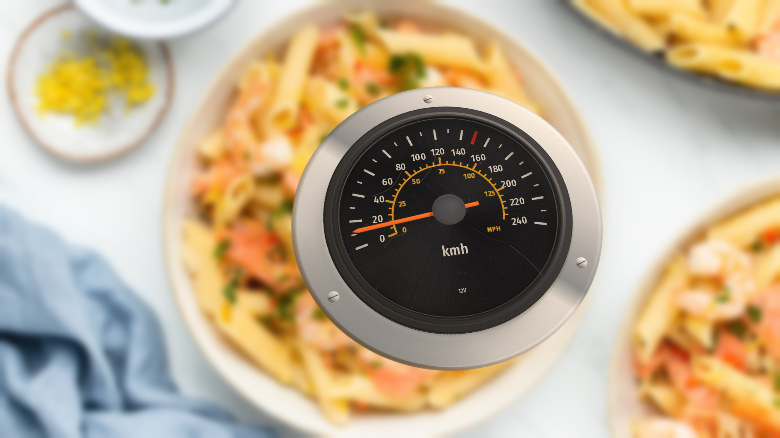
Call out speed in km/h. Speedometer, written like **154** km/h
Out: **10** km/h
